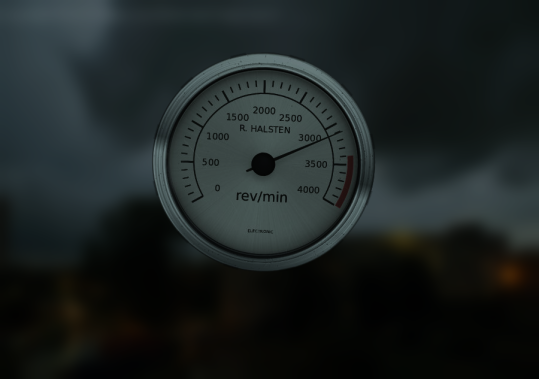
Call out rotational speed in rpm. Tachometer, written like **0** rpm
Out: **3100** rpm
